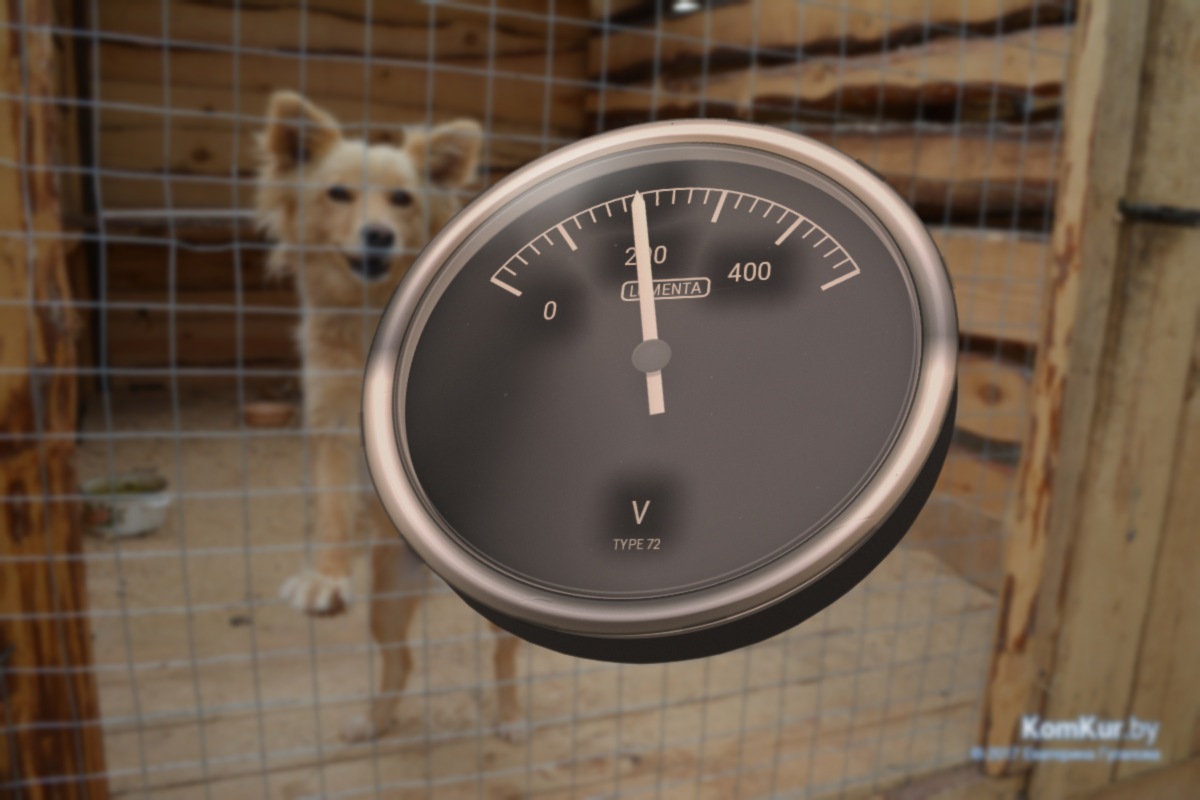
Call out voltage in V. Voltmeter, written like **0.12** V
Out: **200** V
